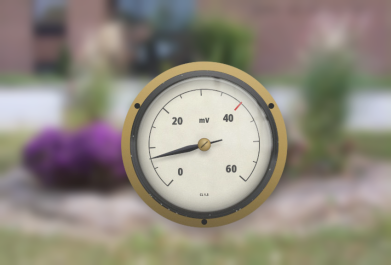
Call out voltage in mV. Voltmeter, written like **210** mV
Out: **7.5** mV
